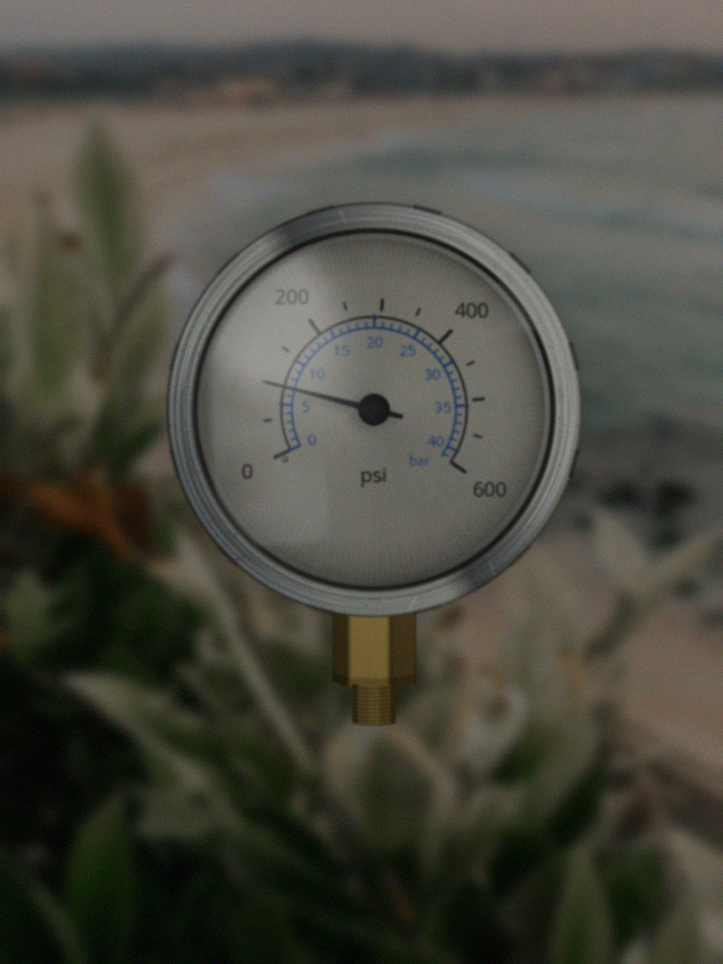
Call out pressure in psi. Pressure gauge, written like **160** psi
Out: **100** psi
